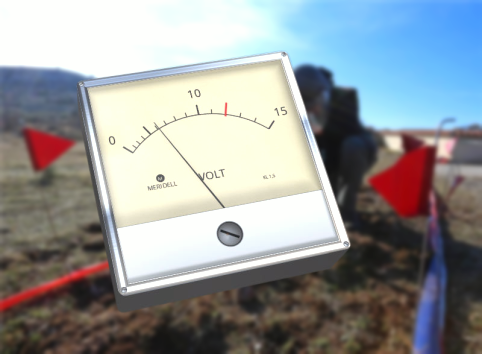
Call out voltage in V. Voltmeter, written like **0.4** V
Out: **6** V
